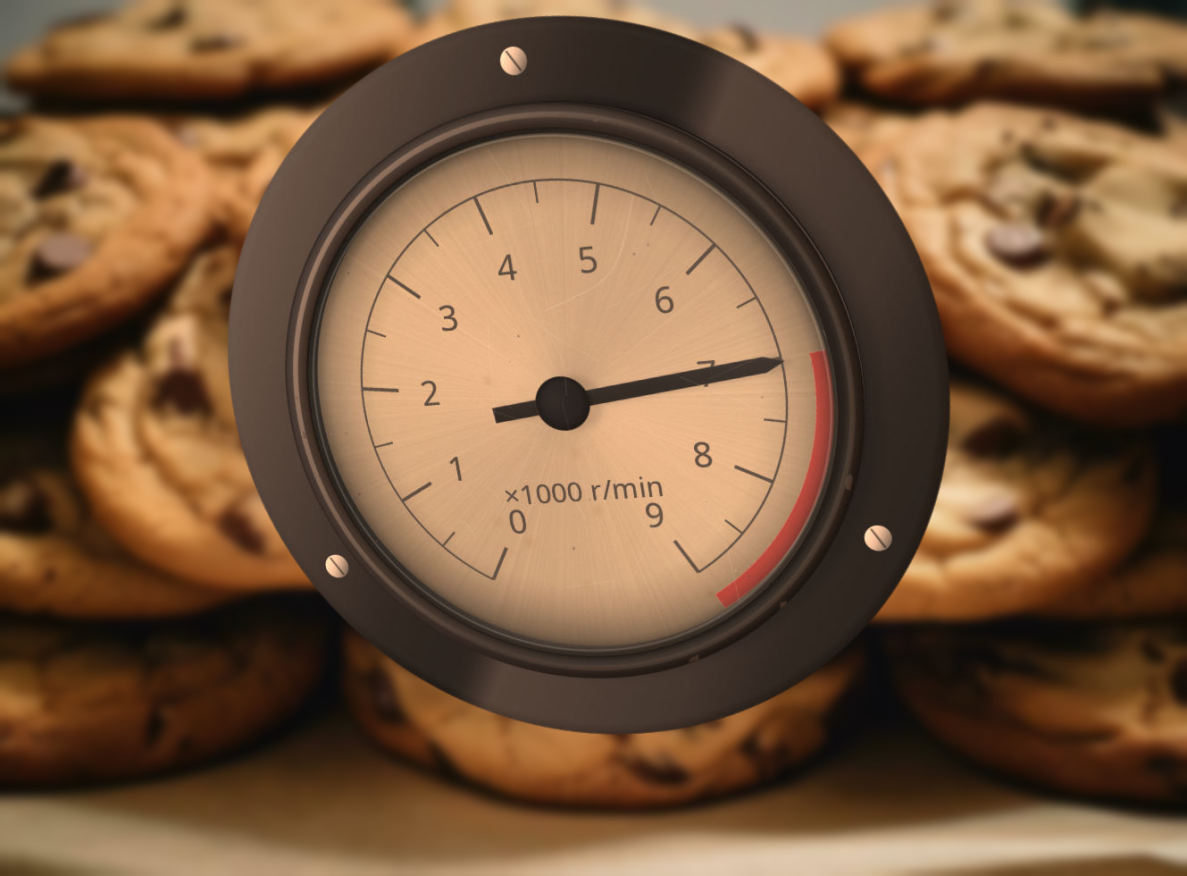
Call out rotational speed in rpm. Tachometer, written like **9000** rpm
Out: **7000** rpm
